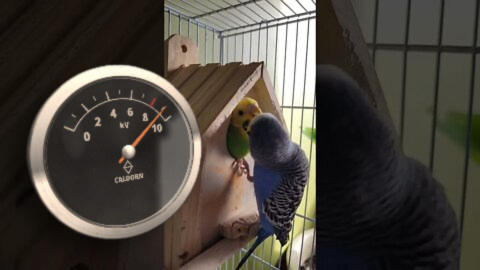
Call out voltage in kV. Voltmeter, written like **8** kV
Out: **9** kV
